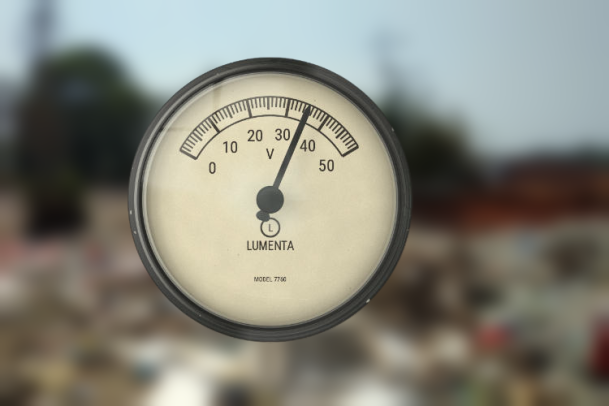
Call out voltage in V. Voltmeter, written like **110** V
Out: **35** V
